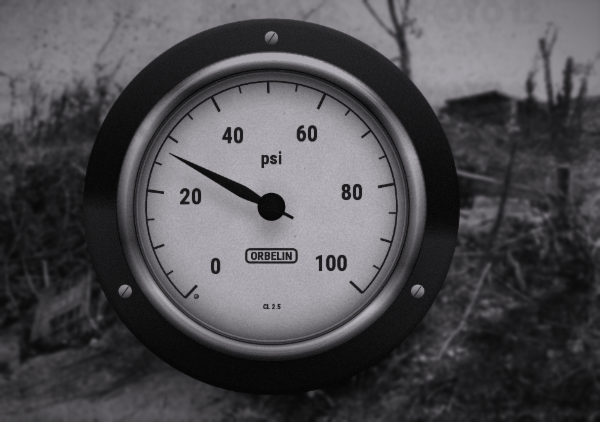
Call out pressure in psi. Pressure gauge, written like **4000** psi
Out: **27.5** psi
